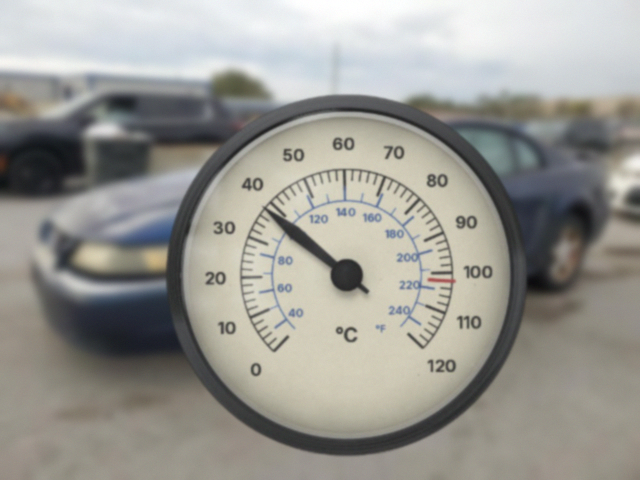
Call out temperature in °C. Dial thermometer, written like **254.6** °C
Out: **38** °C
